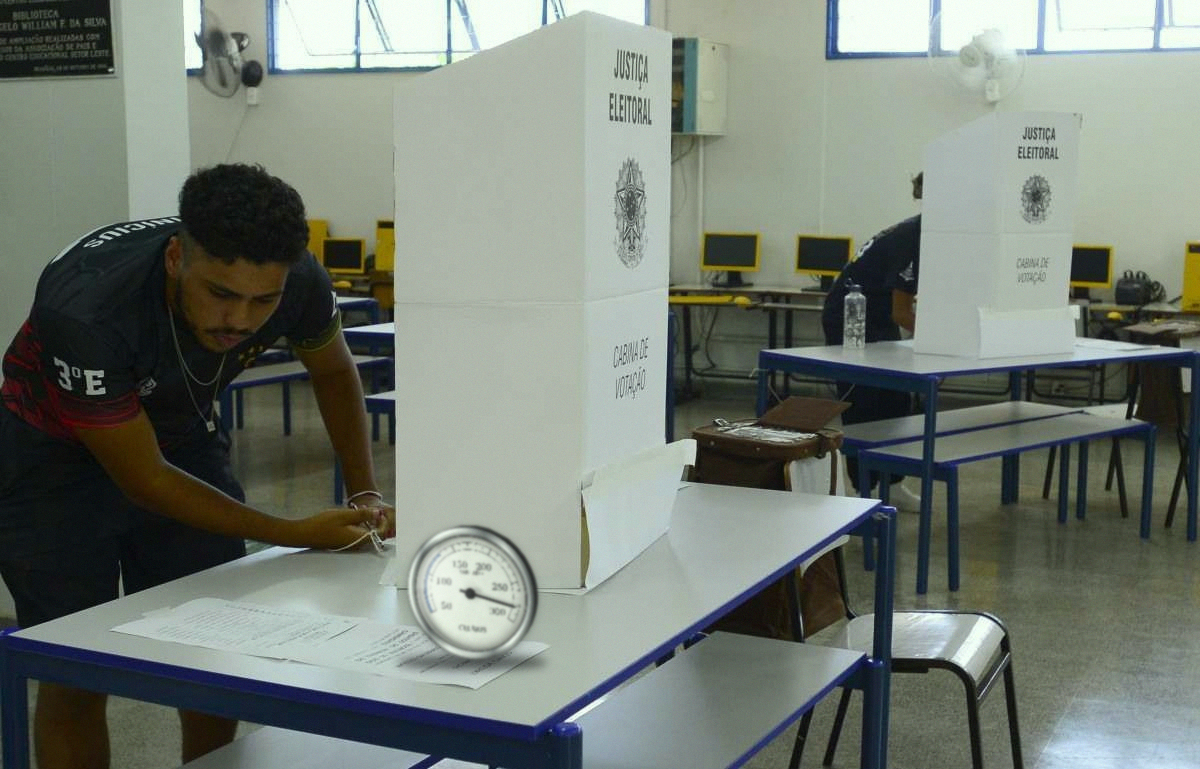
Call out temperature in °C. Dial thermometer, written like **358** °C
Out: **280** °C
